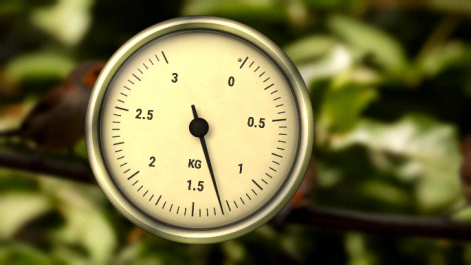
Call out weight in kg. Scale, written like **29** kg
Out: **1.3** kg
